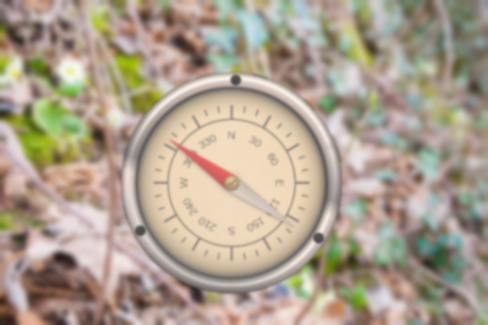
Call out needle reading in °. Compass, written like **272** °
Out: **305** °
